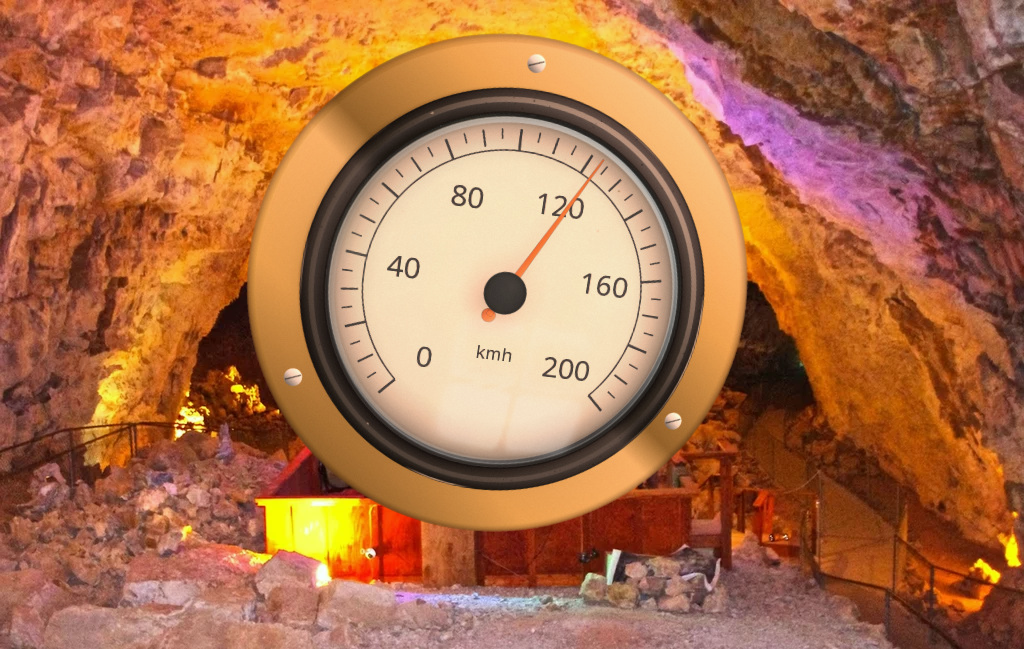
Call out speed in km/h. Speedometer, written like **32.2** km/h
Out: **122.5** km/h
